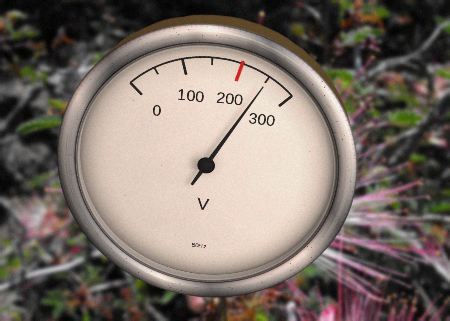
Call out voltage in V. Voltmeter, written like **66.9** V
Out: **250** V
